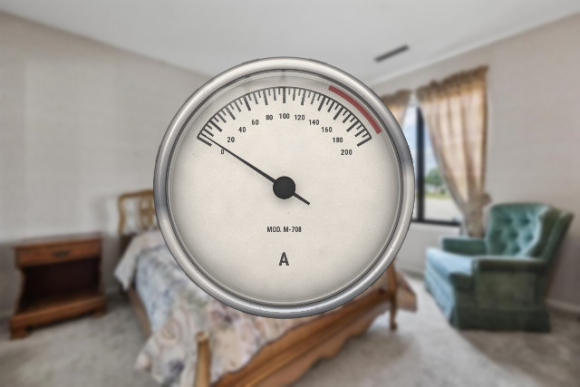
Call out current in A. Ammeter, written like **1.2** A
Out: **5** A
